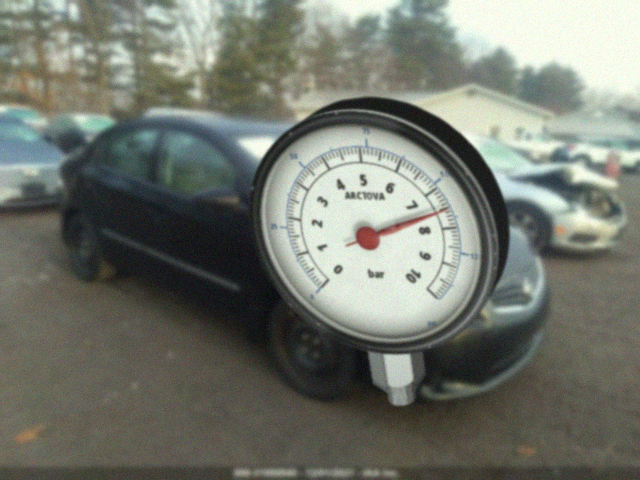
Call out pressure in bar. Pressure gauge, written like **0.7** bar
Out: **7.5** bar
